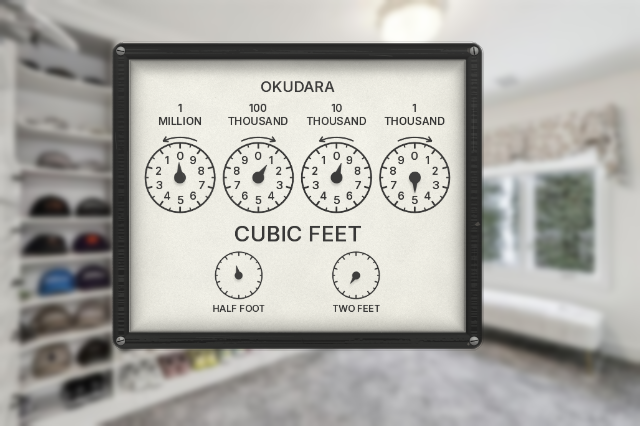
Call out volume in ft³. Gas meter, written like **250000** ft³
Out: **9500** ft³
